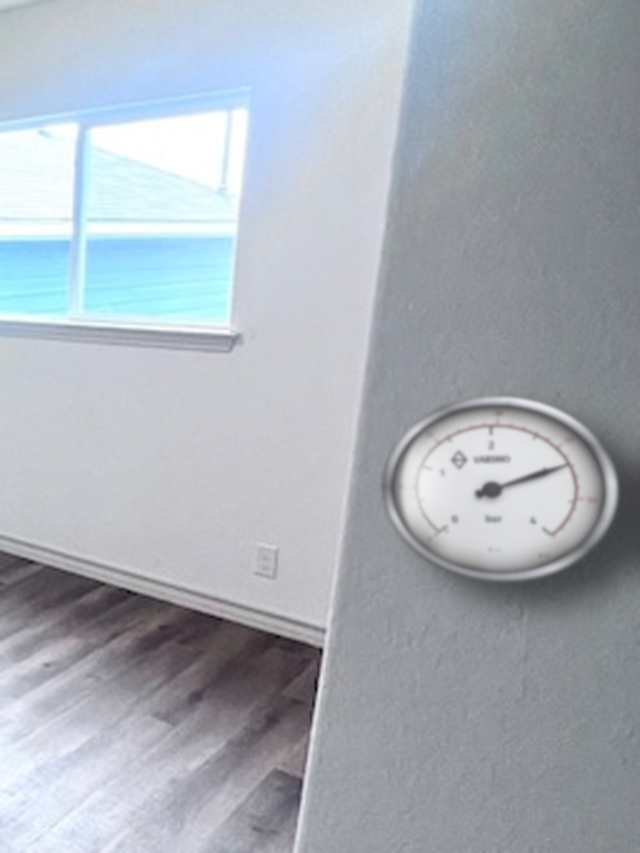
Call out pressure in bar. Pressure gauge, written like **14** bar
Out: **3** bar
